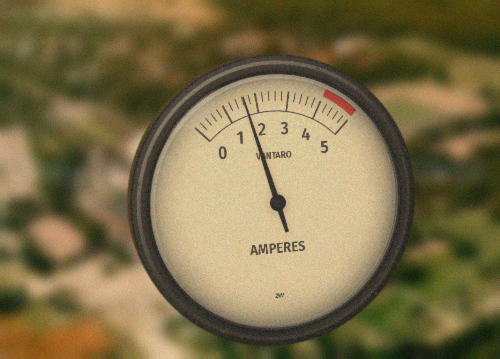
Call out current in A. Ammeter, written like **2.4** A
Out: **1.6** A
